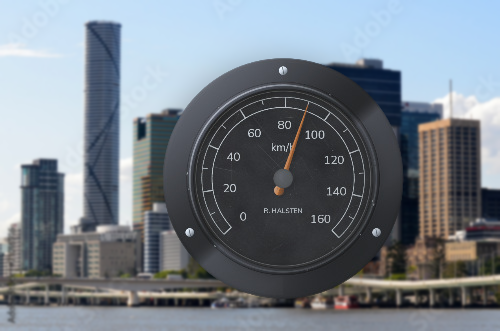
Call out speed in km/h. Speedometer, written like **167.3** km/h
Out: **90** km/h
